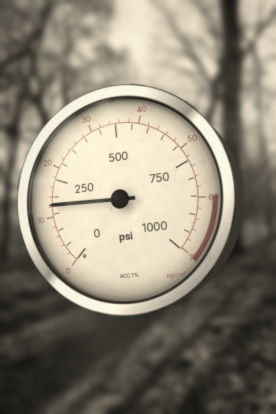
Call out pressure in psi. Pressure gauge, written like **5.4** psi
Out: **175** psi
